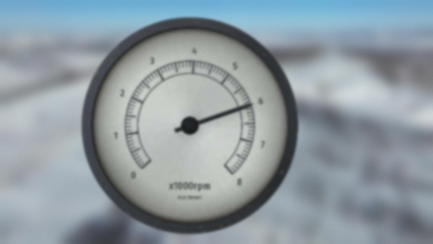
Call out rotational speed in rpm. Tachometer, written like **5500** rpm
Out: **6000** rpm
